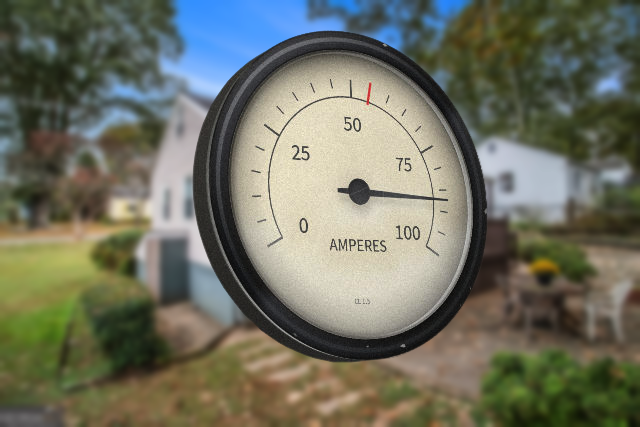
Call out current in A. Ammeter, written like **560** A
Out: **87.5** A
